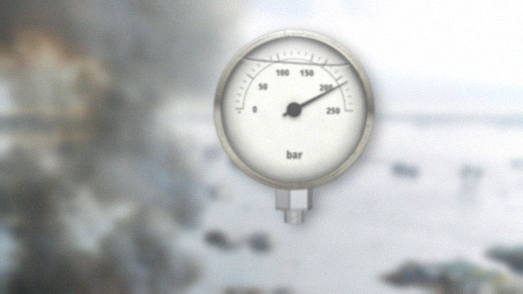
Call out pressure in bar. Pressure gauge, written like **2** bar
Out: **210** bar
